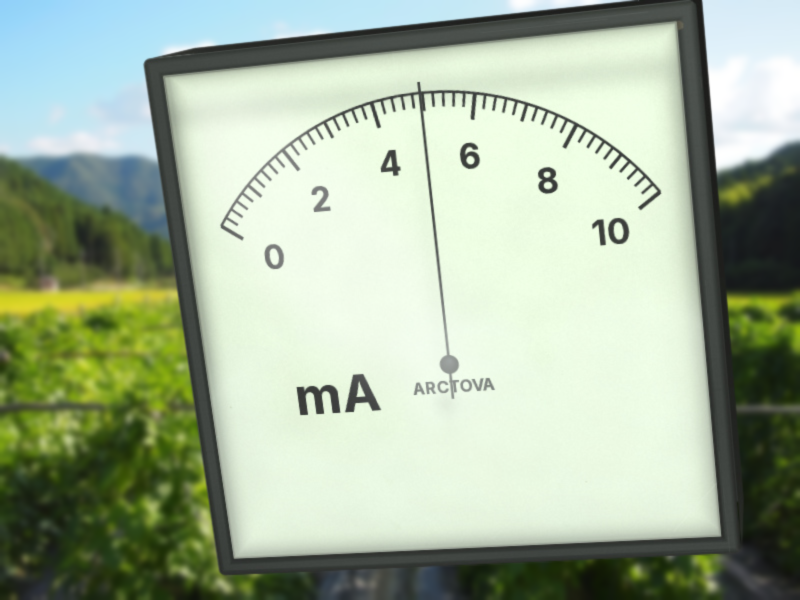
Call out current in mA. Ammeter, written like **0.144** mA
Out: **5** mA
